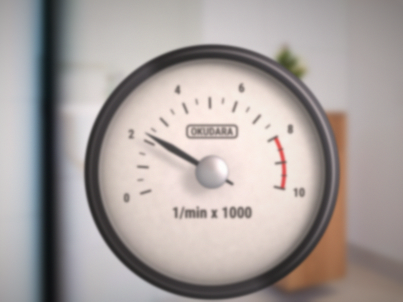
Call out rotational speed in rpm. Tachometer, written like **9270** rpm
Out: **2250** rpm
